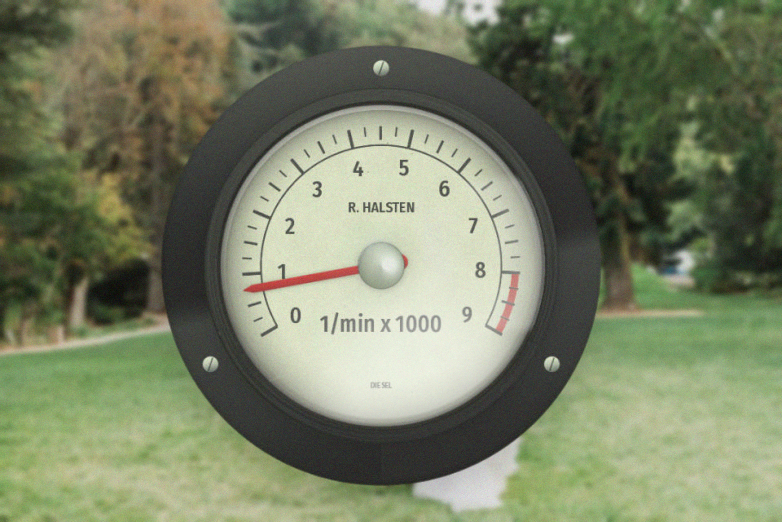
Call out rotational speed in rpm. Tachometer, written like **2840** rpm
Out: **750** rpm
